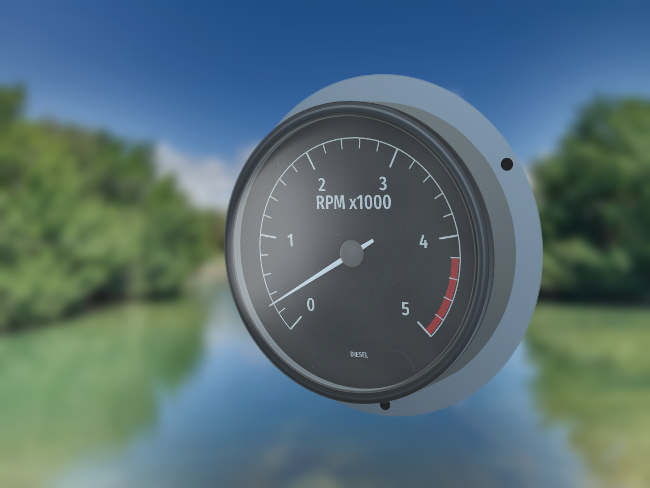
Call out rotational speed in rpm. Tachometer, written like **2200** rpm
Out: **300** rpm
